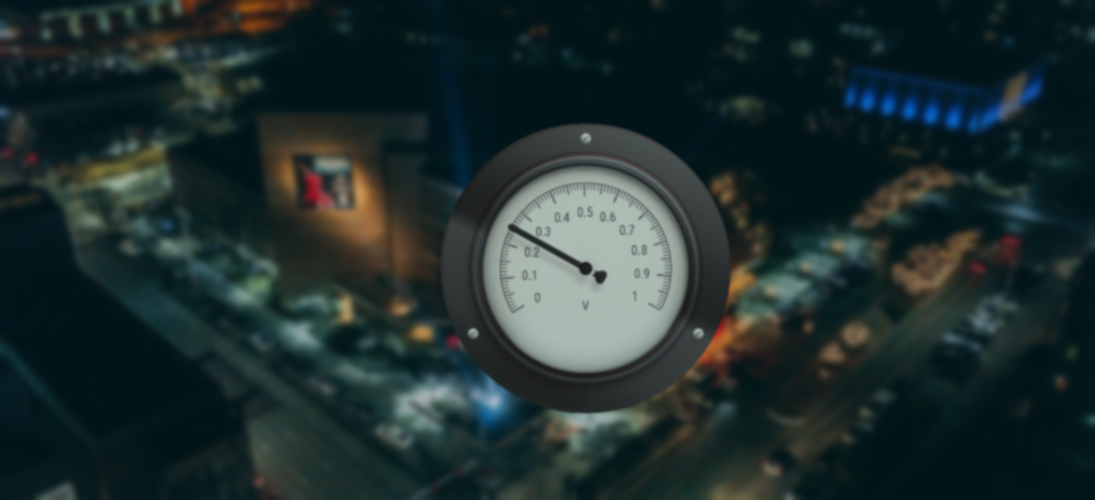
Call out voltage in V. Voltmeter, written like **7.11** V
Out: **0.25** V
